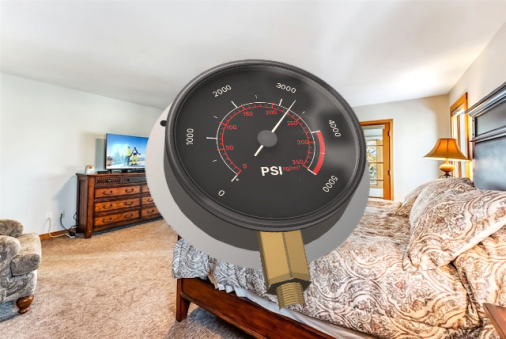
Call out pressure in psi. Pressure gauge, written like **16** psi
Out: **3250** psi
